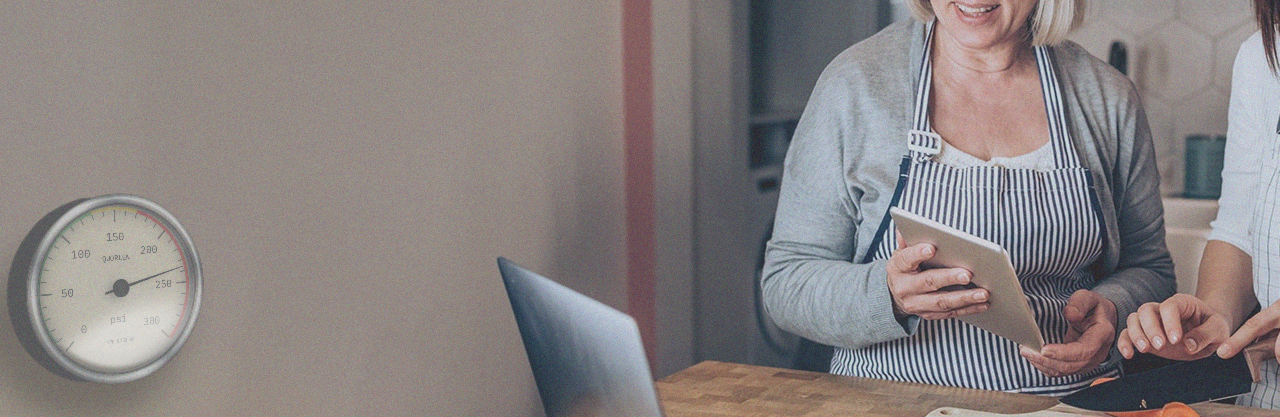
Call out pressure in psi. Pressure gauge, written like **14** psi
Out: **235** psi
